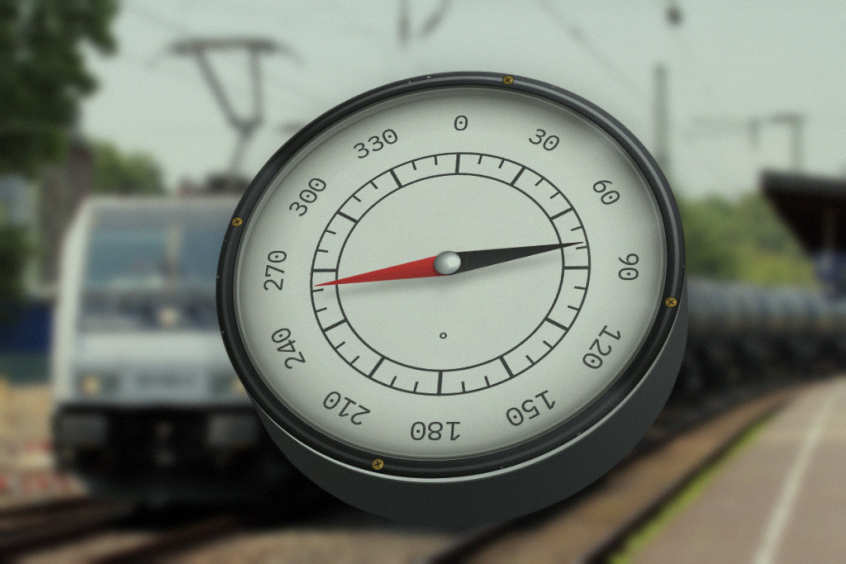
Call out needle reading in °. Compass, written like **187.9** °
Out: **260** °
